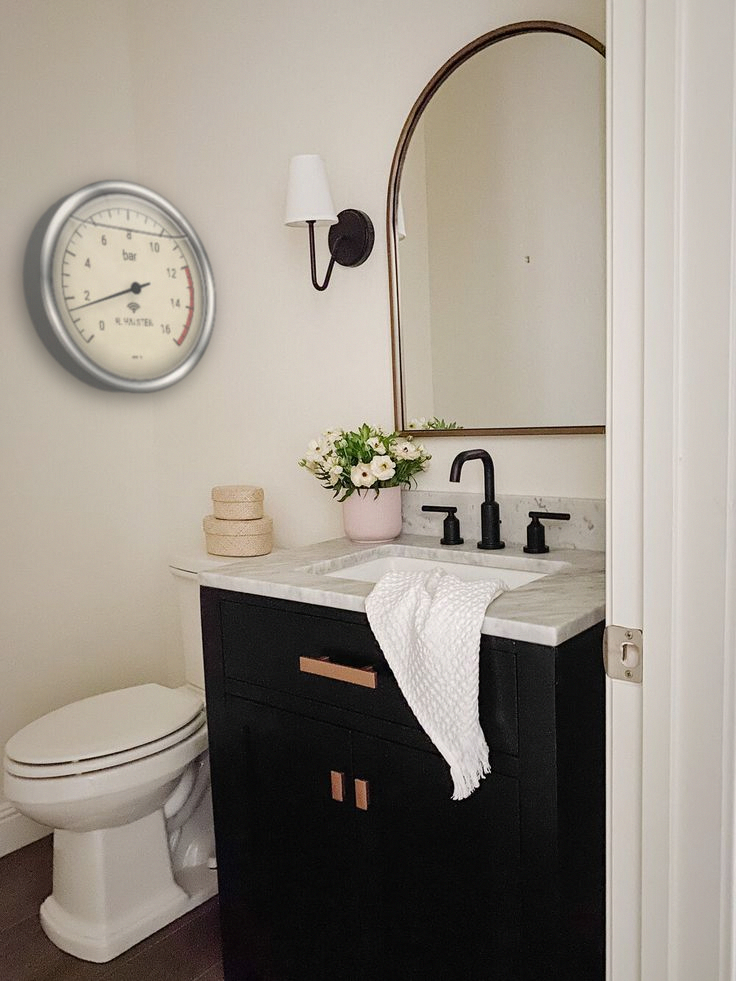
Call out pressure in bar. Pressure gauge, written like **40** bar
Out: **1.5** bar
